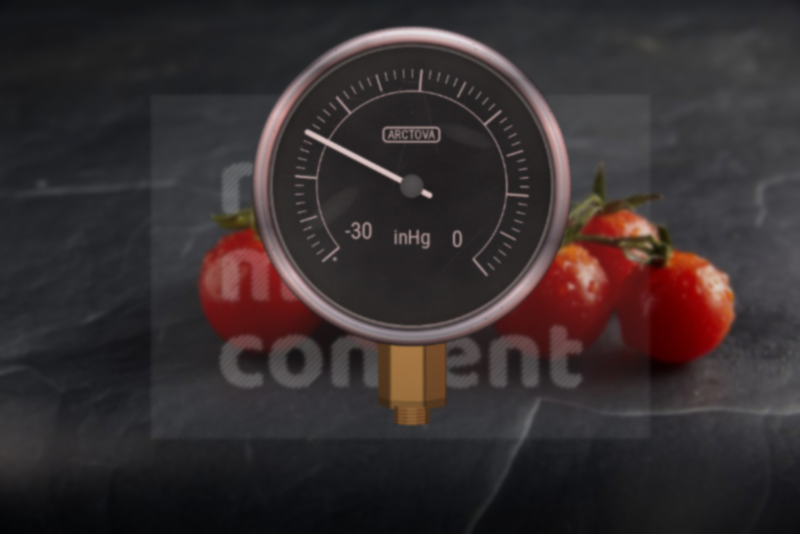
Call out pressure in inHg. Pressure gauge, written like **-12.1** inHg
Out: **-22.5** inHg
